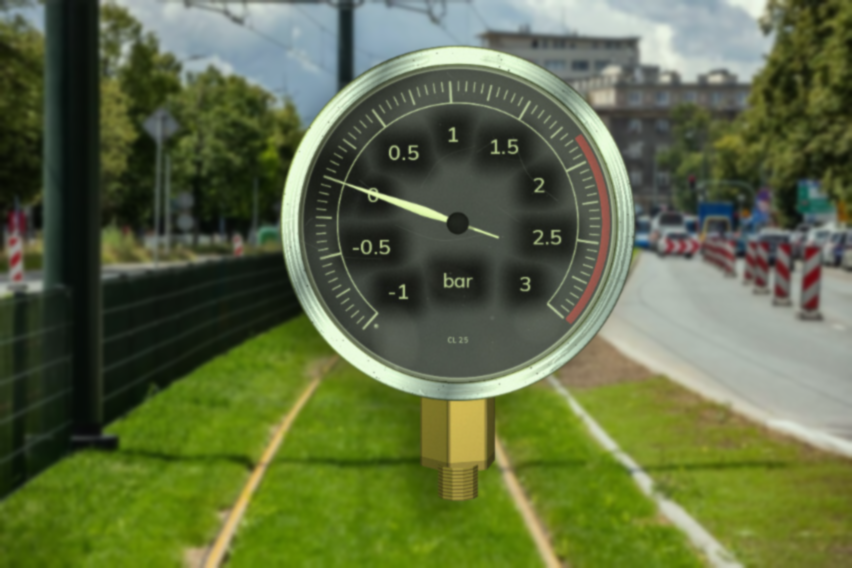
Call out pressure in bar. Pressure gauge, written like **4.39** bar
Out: **0** bar
